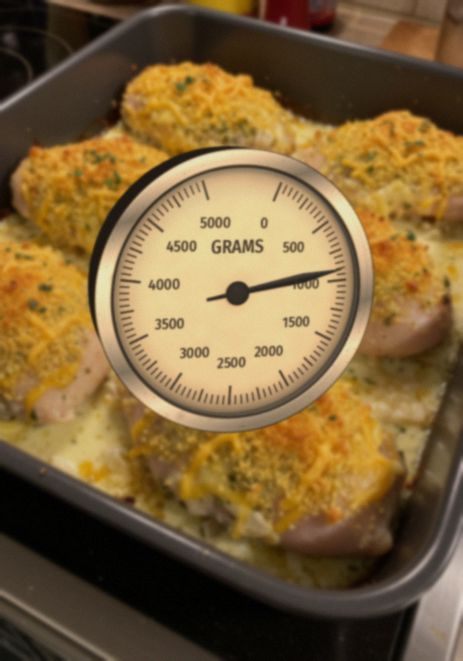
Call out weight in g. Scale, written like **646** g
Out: **900** g
